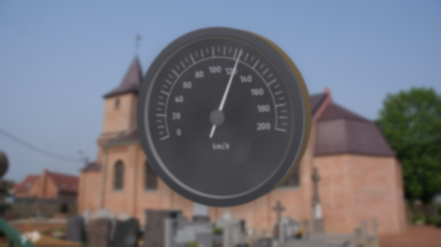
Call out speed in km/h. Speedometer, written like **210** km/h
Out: **125** km/h
